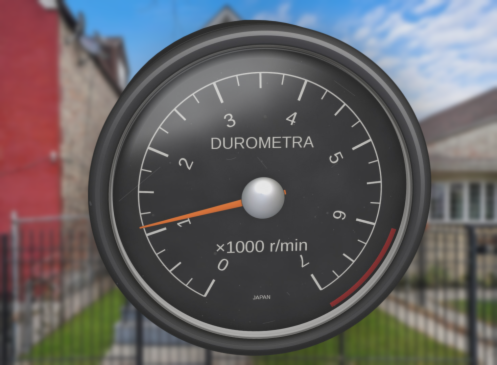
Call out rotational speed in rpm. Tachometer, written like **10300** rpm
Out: **1125** rpm
